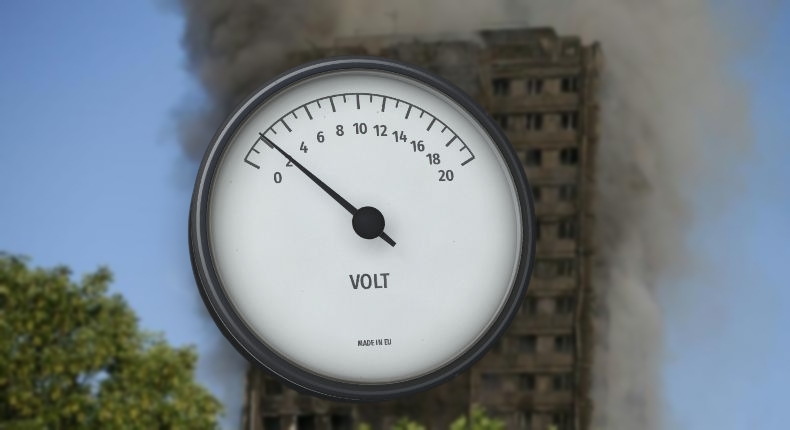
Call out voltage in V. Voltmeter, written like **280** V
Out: **2** V
